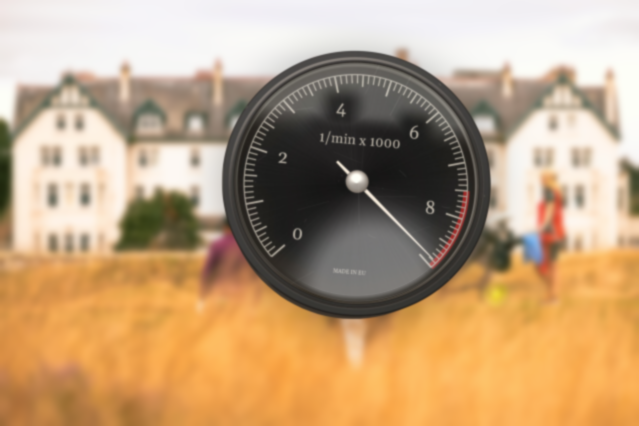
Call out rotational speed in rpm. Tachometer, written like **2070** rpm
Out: **8900** rpm
